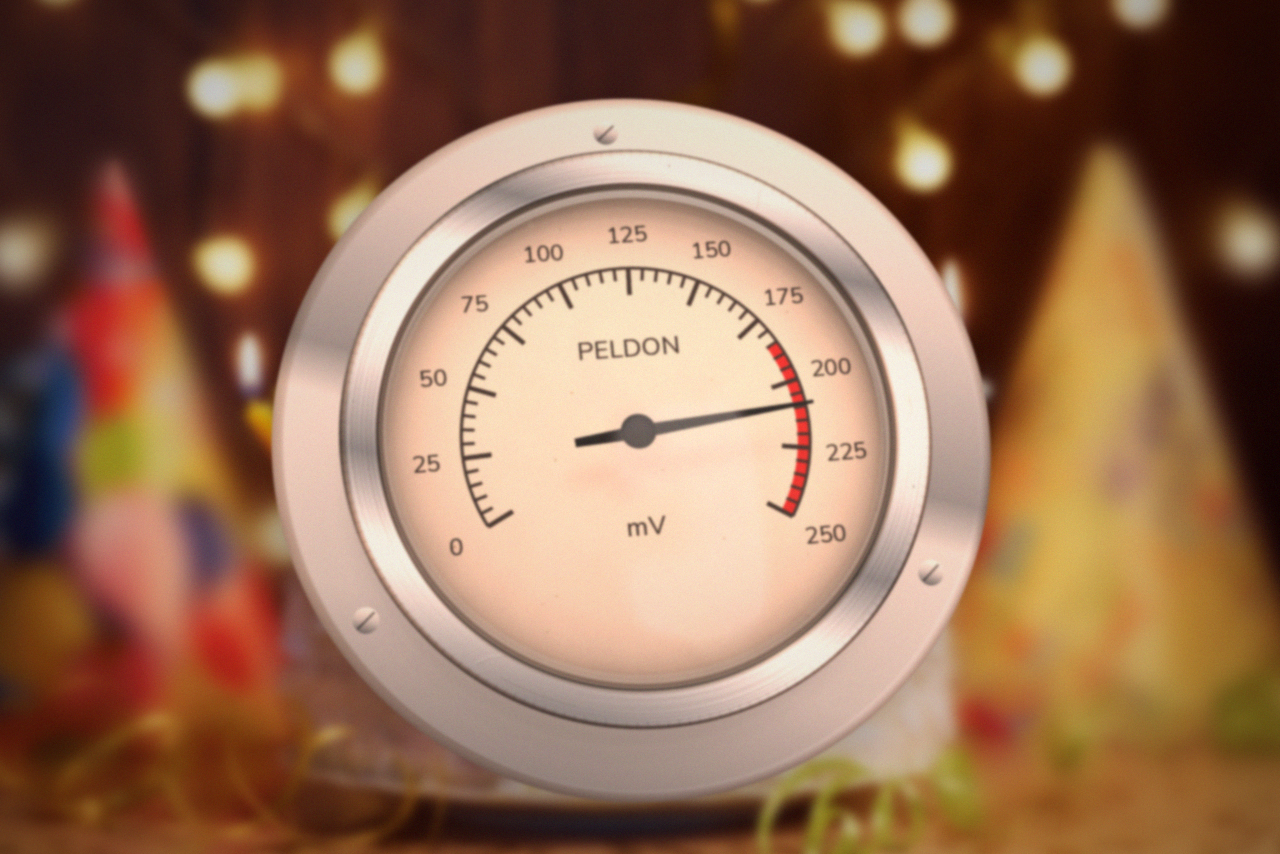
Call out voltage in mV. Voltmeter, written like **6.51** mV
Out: **210** mV
